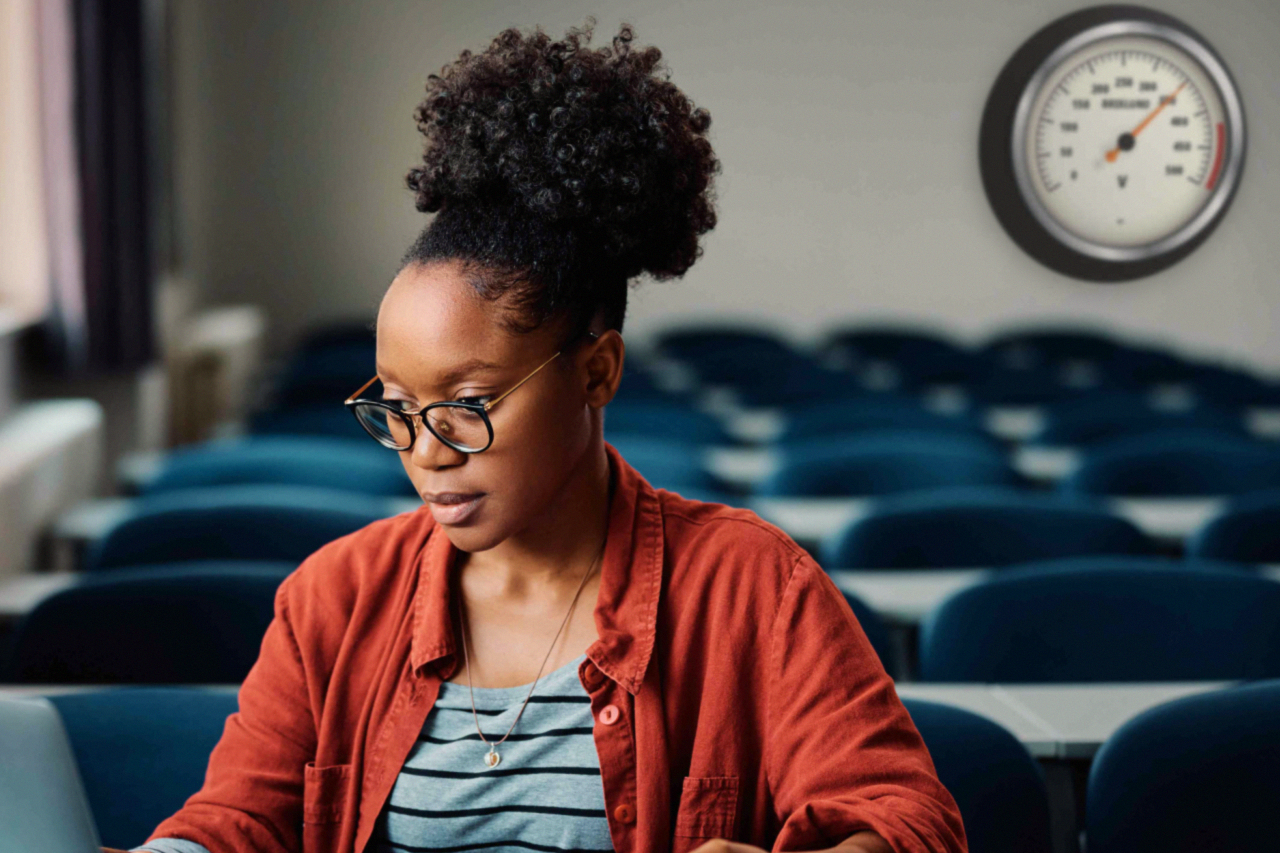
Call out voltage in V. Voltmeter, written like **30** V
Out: **350** V
